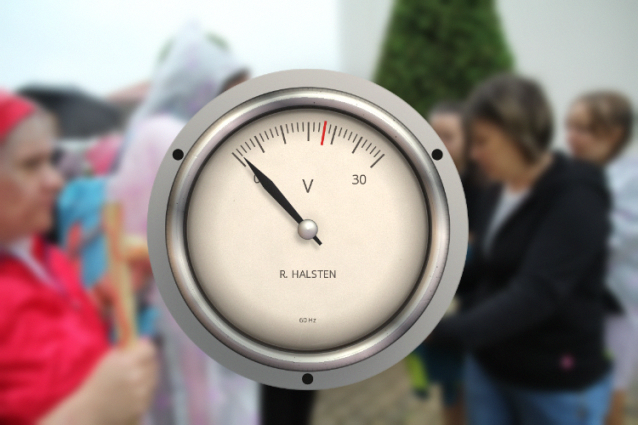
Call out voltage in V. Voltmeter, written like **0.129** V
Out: **1** V
